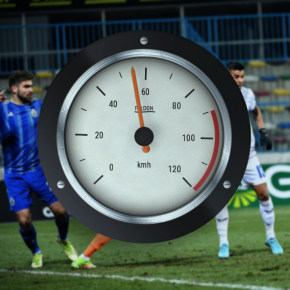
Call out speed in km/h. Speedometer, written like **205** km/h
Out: **55** km/h
